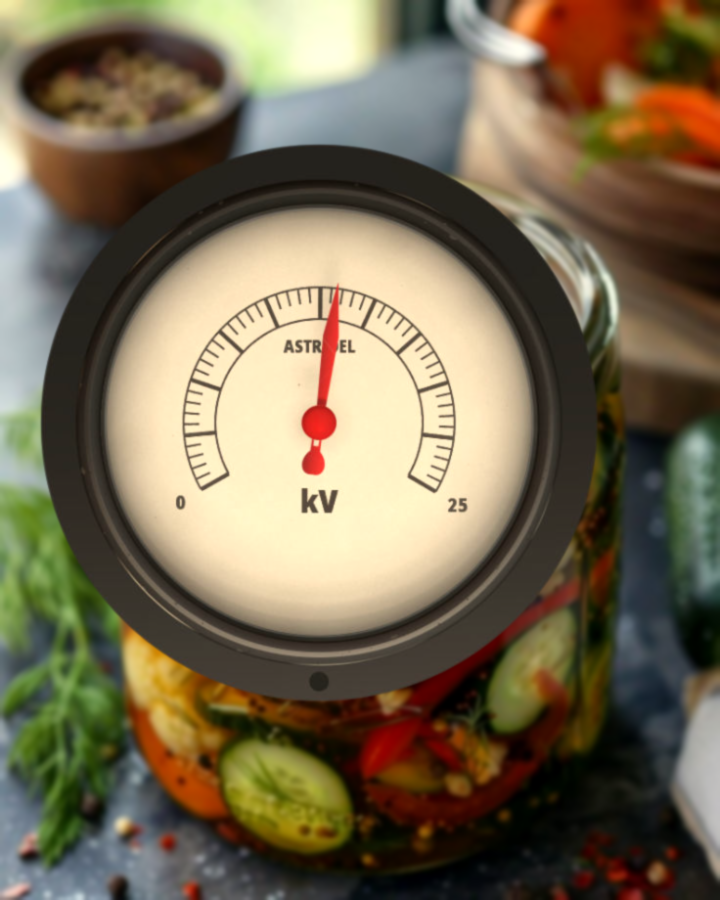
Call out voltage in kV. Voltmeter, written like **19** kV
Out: **13.25** kV
